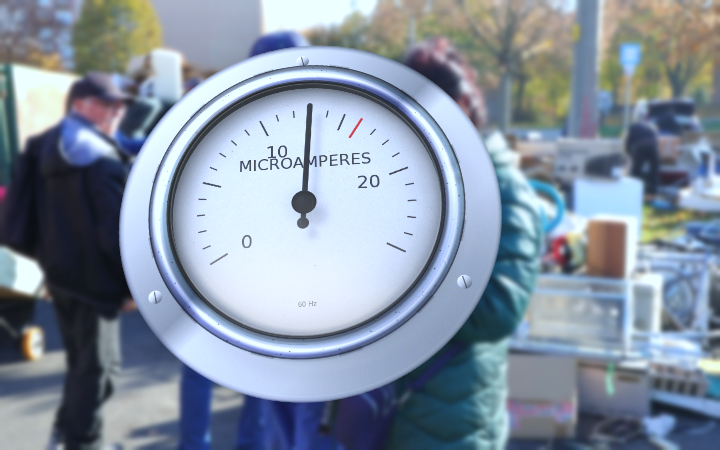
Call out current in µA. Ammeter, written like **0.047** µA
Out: **13** µA
